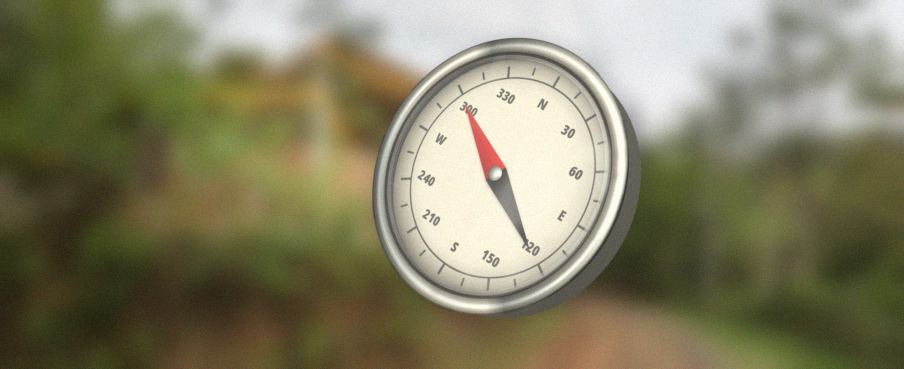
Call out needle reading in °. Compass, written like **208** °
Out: **300** °
